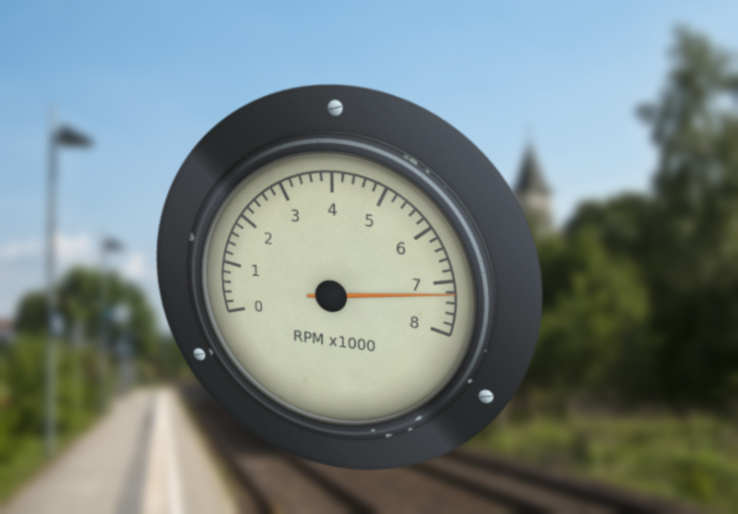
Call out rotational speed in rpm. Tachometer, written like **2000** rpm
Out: **7200** rpm
